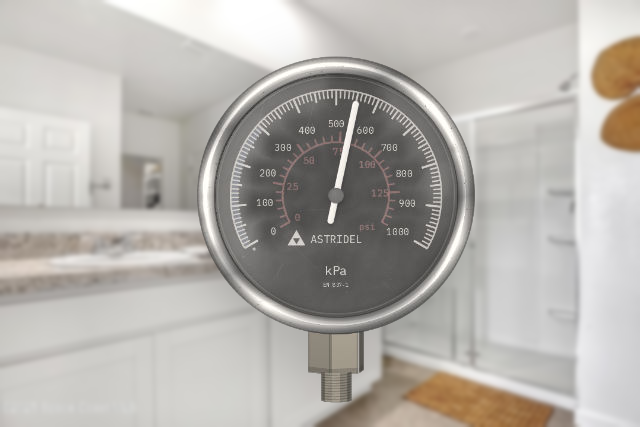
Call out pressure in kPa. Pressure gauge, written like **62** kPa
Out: **550** kPa
